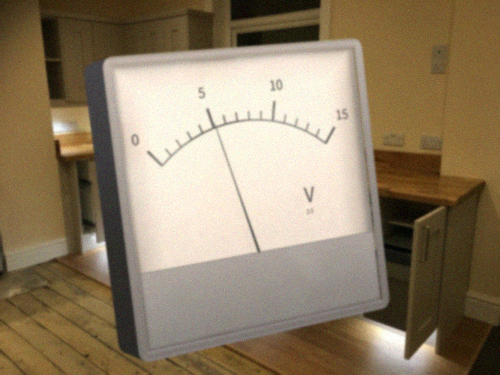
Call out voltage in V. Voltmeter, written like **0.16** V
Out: **5** V
